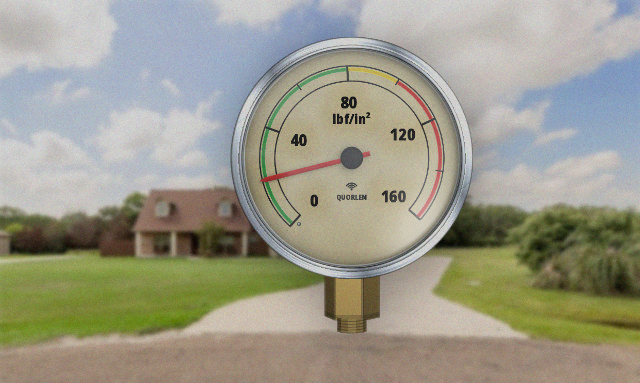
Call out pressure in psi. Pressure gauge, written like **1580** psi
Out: **20** psi
